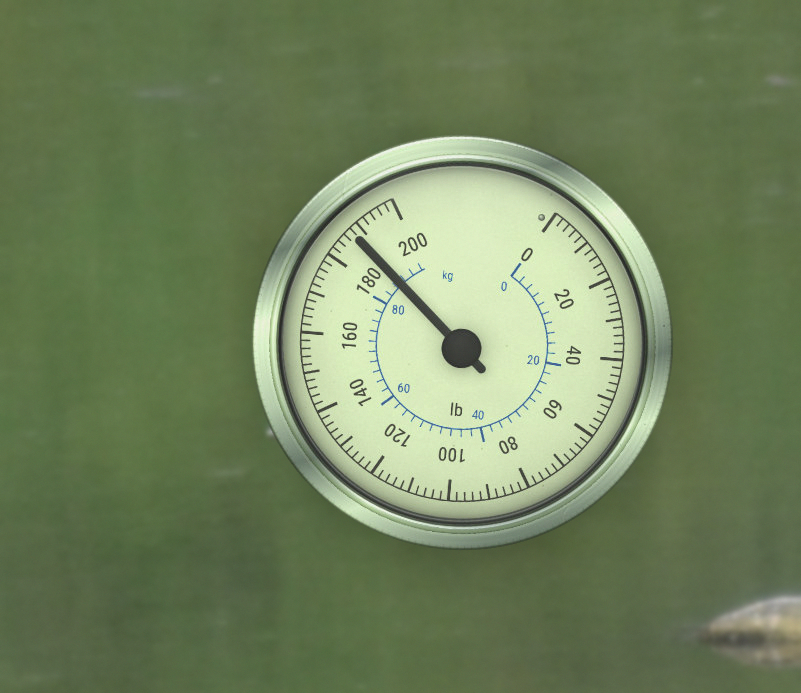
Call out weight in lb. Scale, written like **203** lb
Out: **188** lb
